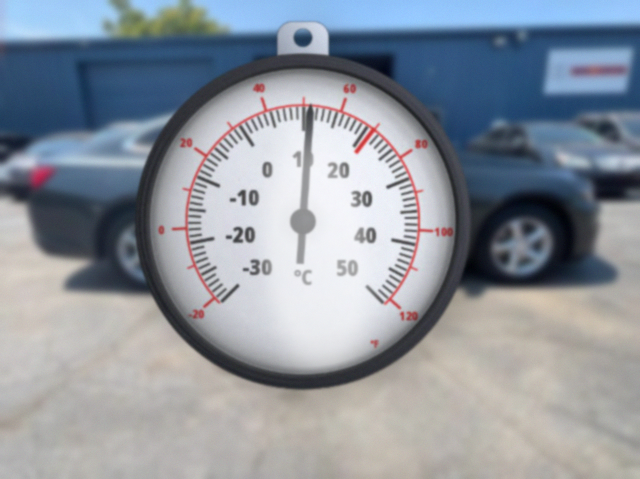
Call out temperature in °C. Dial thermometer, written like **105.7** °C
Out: **11** °C
